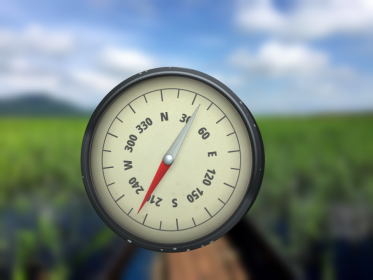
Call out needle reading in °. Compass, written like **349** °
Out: **217.5** °
